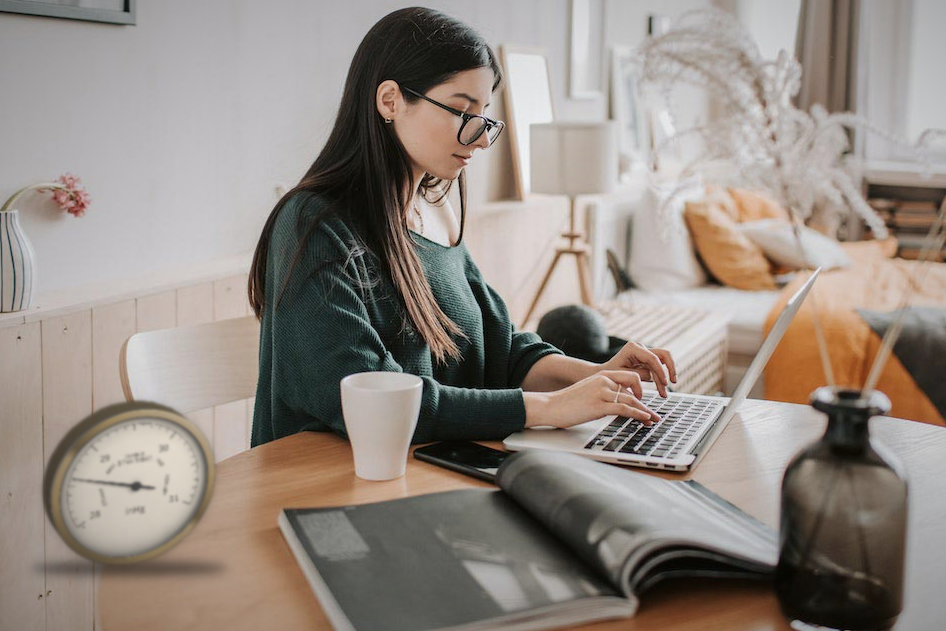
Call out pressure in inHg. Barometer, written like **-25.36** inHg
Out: **28.6** inHg
